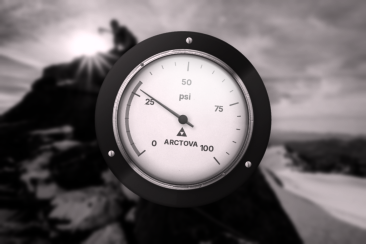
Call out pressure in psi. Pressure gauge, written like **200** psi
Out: **27.5** psi
